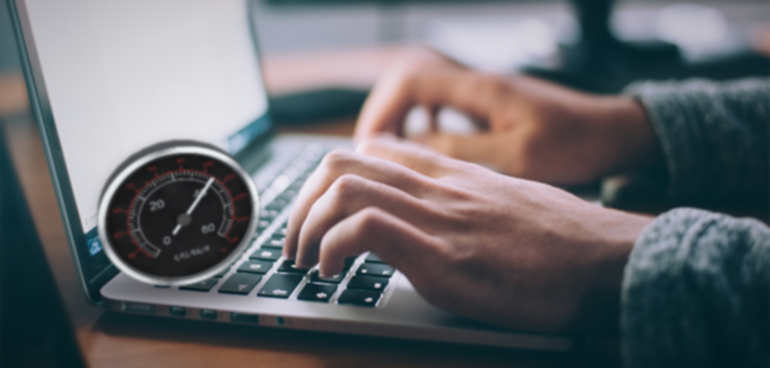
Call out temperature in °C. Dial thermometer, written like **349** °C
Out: **40** °C
